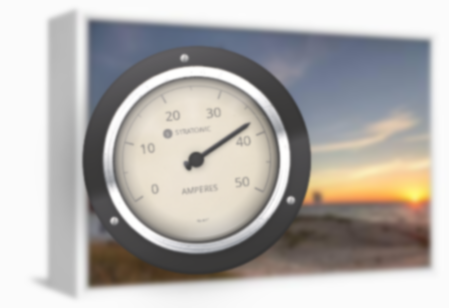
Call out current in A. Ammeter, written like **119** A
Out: **37.5** A
